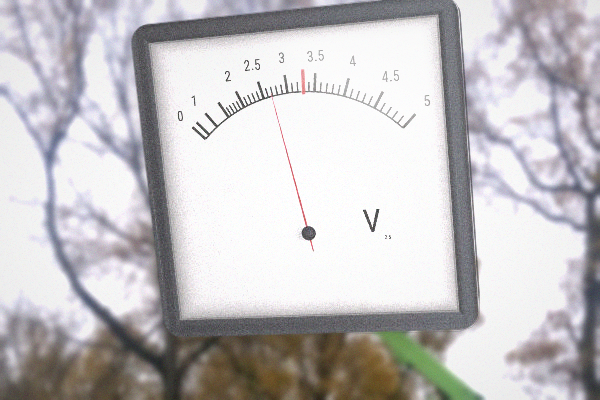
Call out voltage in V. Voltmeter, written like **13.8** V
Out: **2.7** V
